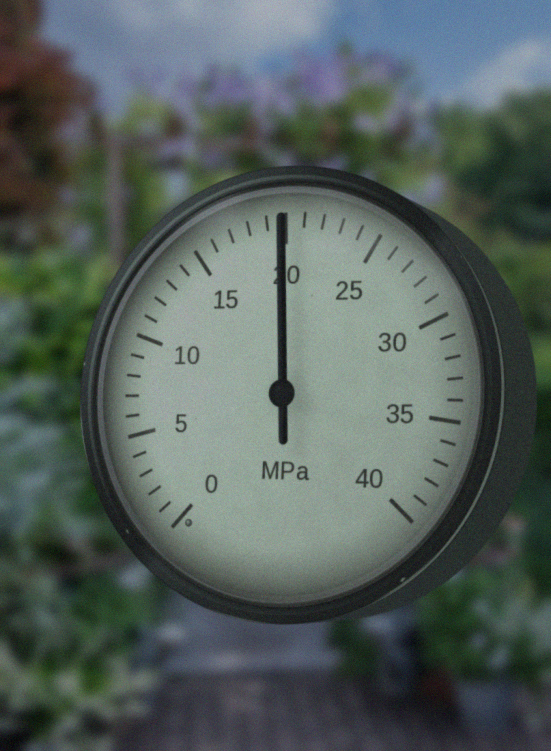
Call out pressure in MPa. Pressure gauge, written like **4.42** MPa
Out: **20** MPa
